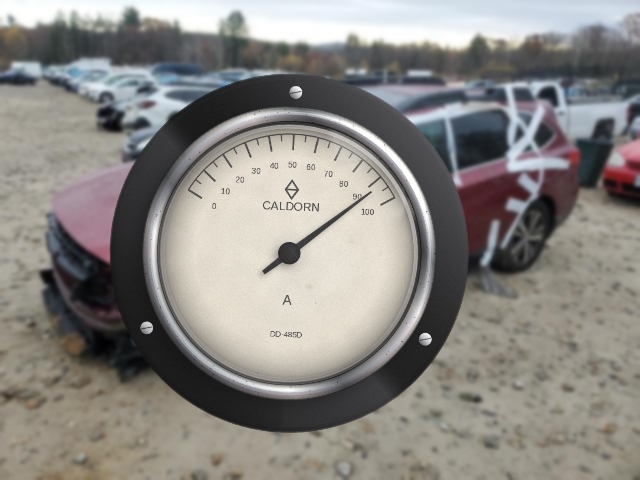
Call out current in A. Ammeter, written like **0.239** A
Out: **92.5** A
